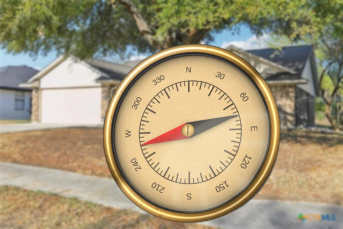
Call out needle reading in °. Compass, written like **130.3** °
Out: **255** °
